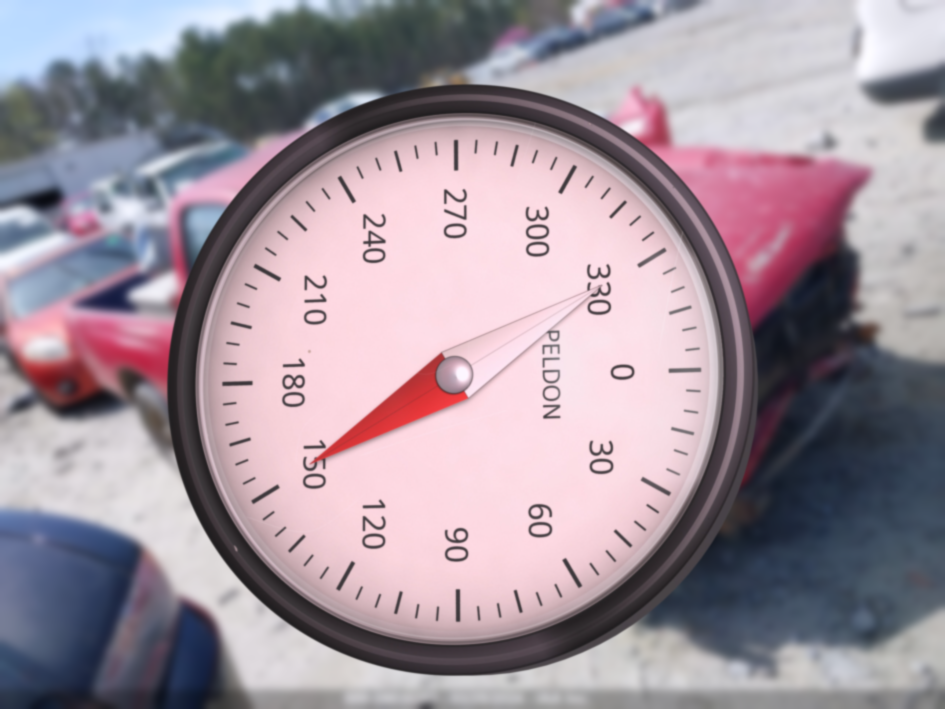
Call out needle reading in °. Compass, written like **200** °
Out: **150** °
